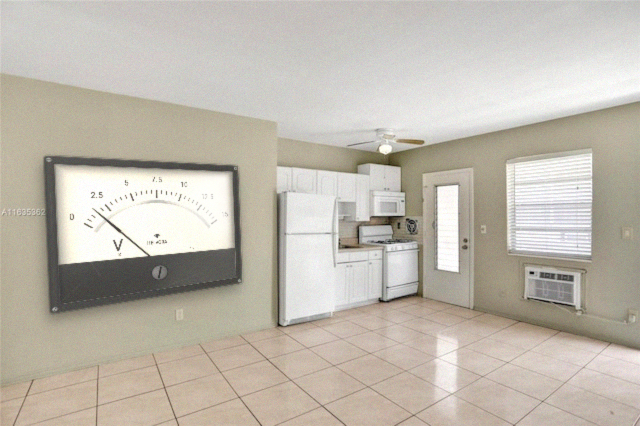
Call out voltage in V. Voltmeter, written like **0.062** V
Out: **1.5** V
